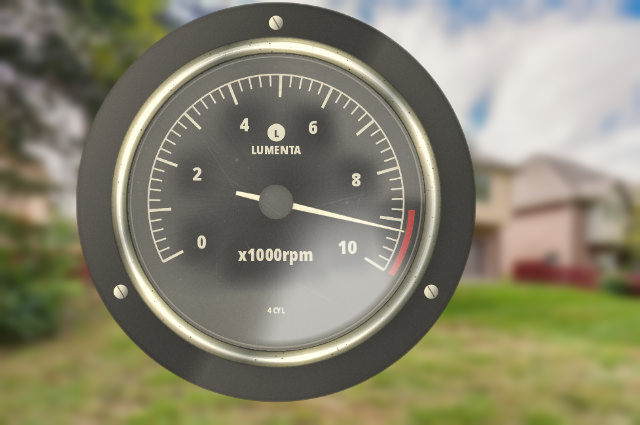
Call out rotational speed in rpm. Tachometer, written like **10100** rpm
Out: **9200** rpm
